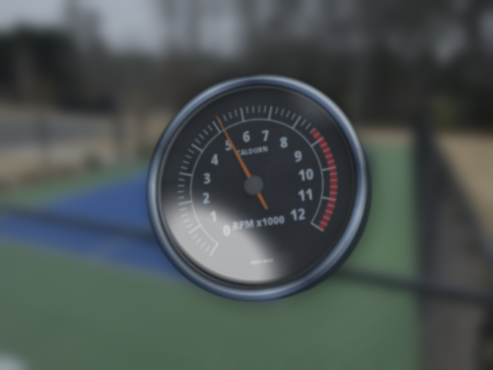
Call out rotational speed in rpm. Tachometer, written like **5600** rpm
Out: **5200** rpm
